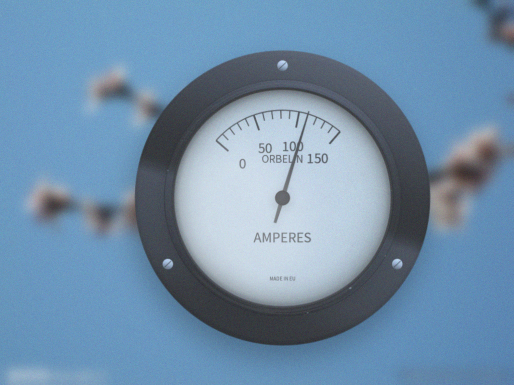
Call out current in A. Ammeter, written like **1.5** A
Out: **110** A
